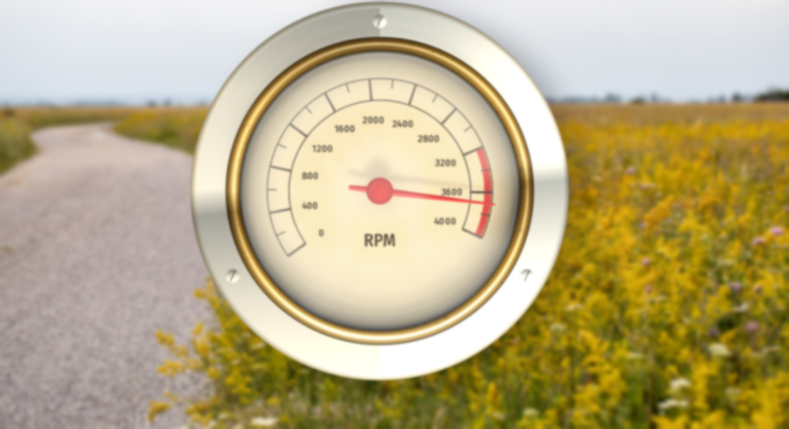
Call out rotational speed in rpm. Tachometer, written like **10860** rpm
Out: **3700** rpm
